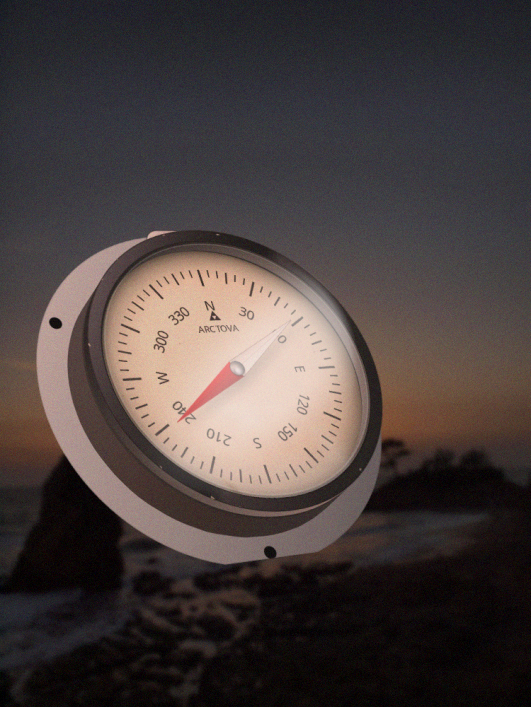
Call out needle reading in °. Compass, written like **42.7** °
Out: **237.5** °
